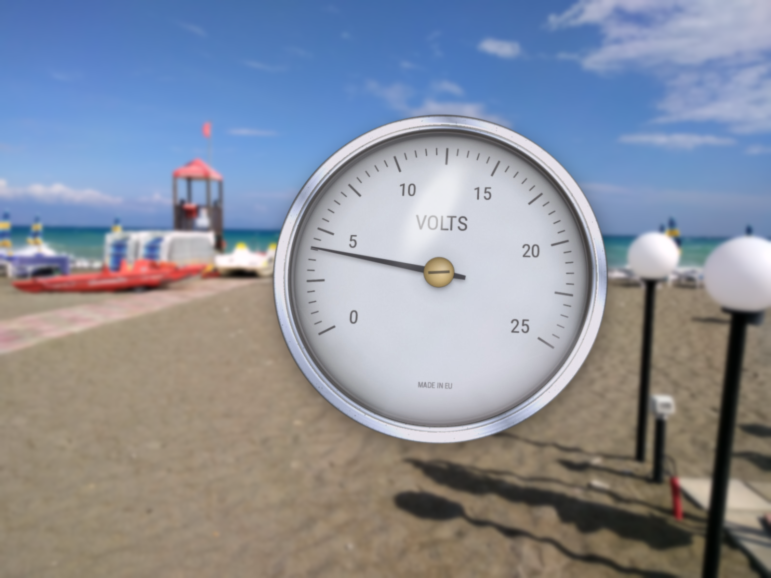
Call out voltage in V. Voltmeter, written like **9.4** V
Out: **4** V
